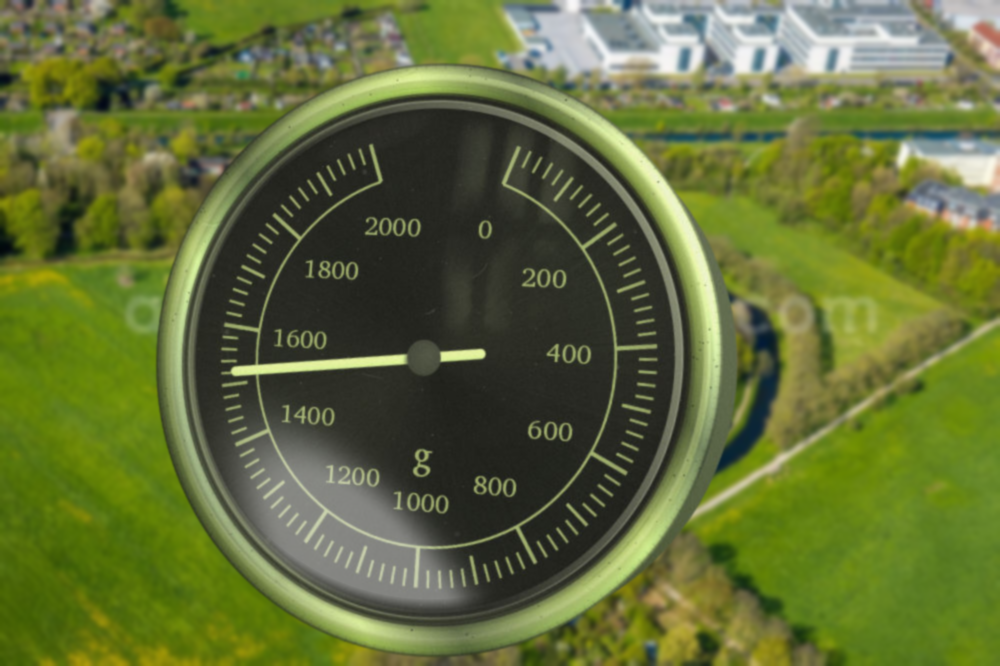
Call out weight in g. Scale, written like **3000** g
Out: **1520** g
